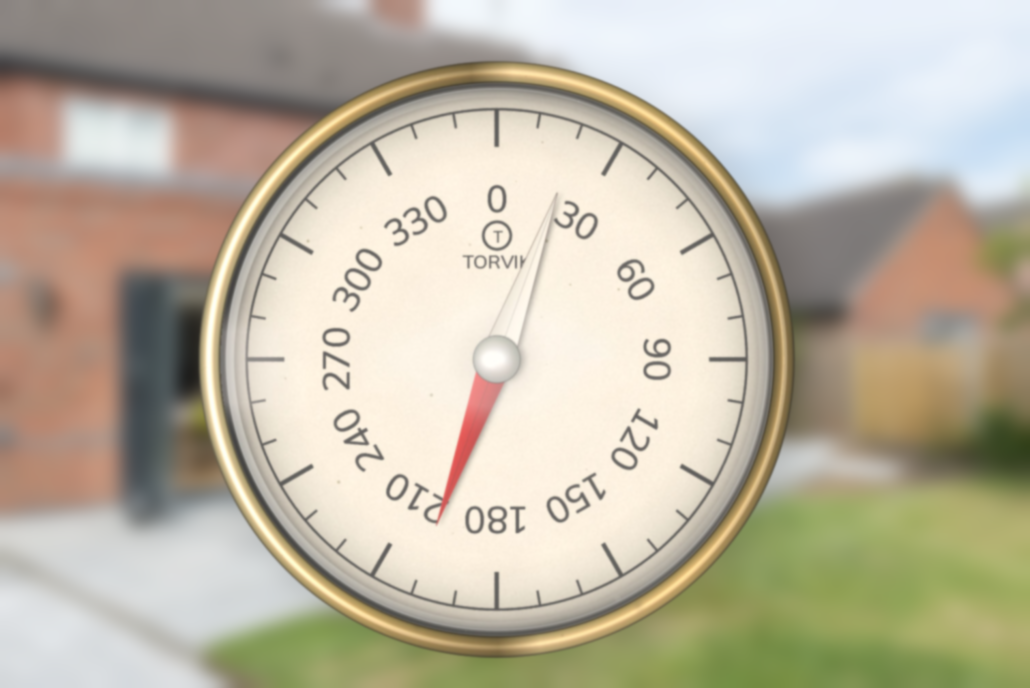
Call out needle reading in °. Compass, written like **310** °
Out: **200** °
